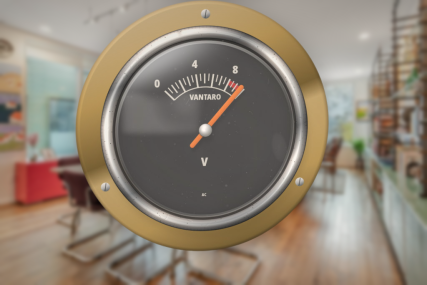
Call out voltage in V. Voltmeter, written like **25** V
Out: **9.5** V
